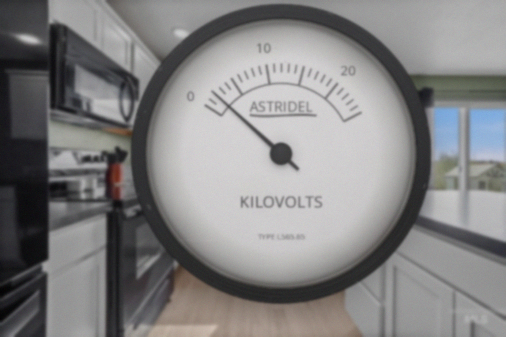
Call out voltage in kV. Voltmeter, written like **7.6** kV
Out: **2** kV
